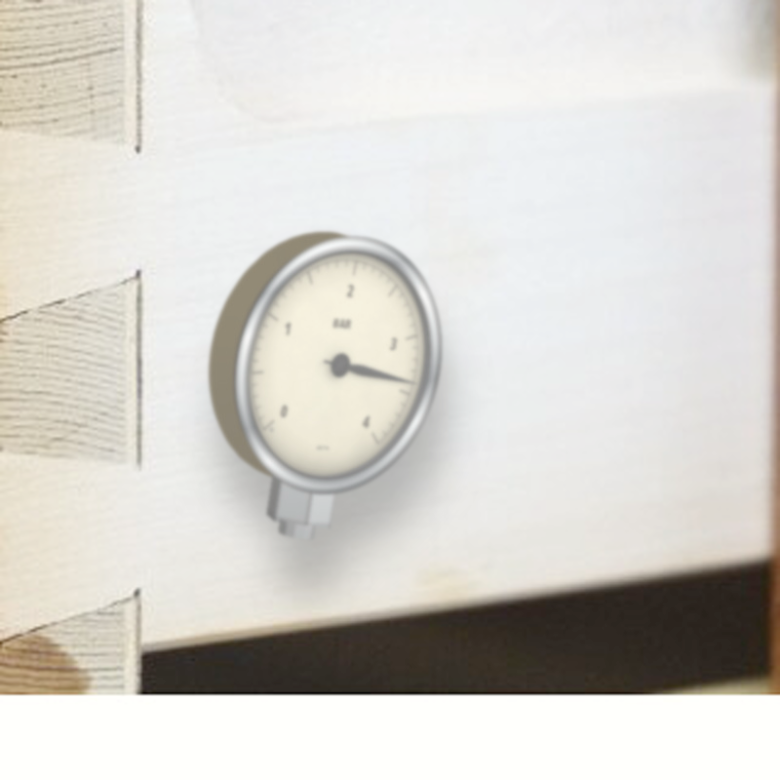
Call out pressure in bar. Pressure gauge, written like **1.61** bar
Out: **3.4** bar
